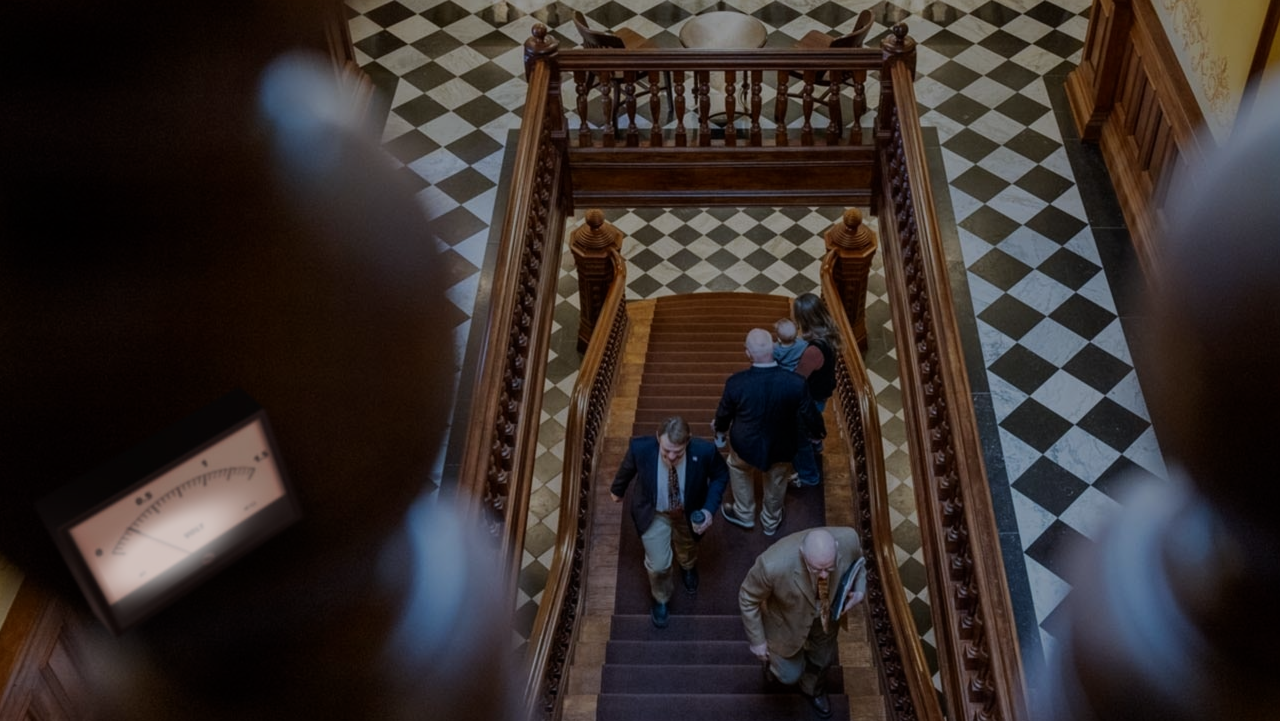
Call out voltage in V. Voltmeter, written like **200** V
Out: **0.25** V
